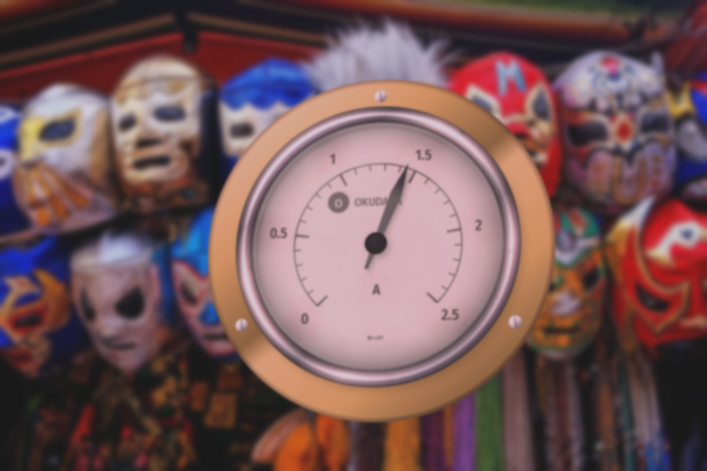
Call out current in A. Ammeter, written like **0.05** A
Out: **1.45** A
